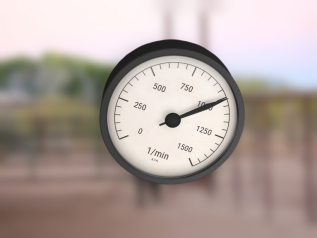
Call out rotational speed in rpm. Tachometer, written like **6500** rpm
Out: **1000** rpm
